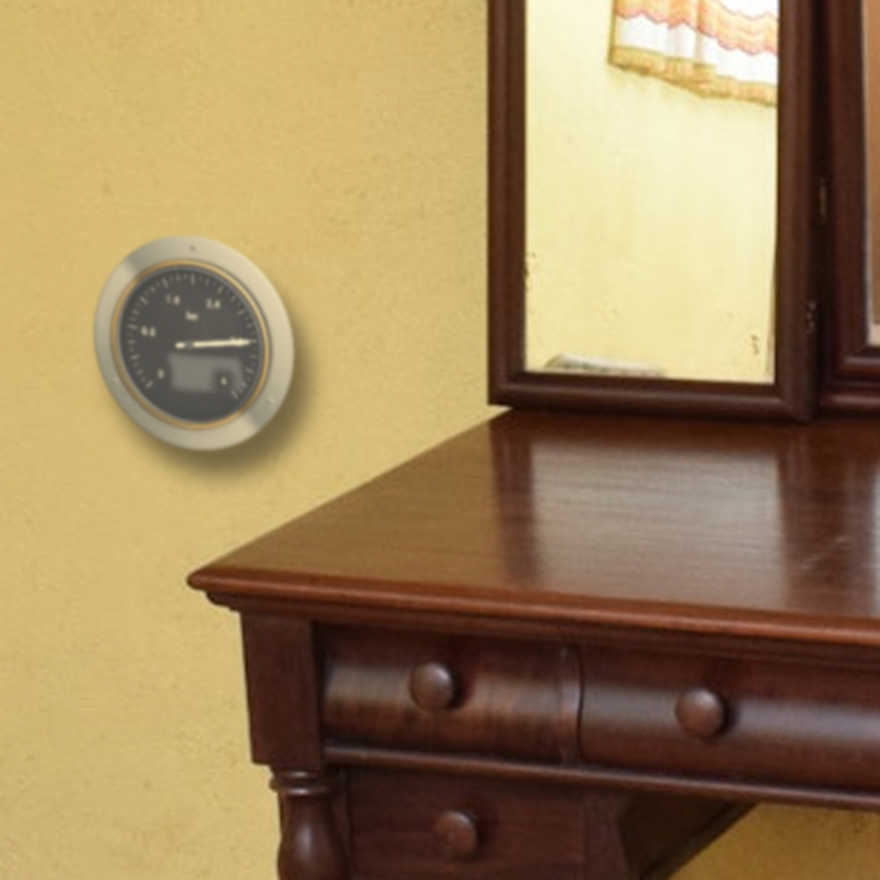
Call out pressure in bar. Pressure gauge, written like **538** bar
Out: **3.2** bar
